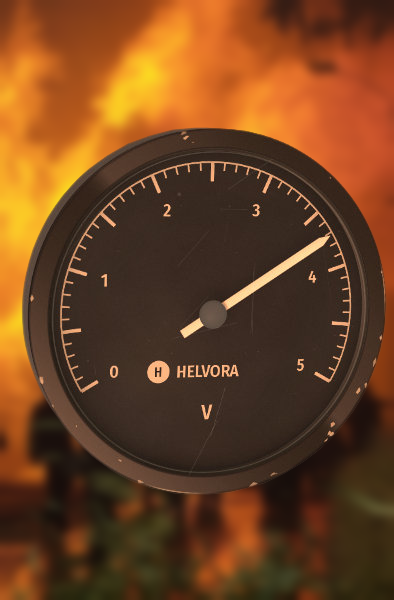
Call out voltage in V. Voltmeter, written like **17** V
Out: **3.7** V
